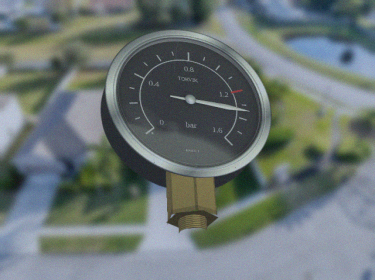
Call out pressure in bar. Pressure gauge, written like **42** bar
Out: **1.35** bar
